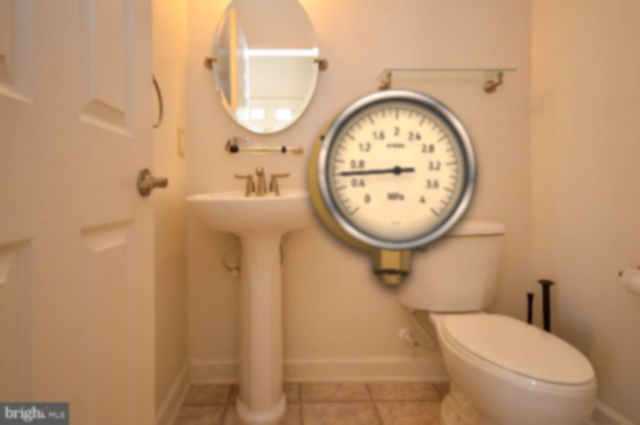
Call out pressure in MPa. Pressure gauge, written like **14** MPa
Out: **0.6** MPa
